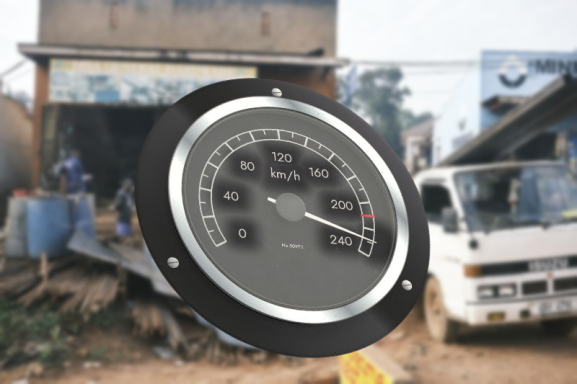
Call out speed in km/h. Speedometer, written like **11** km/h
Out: **230** km/h
